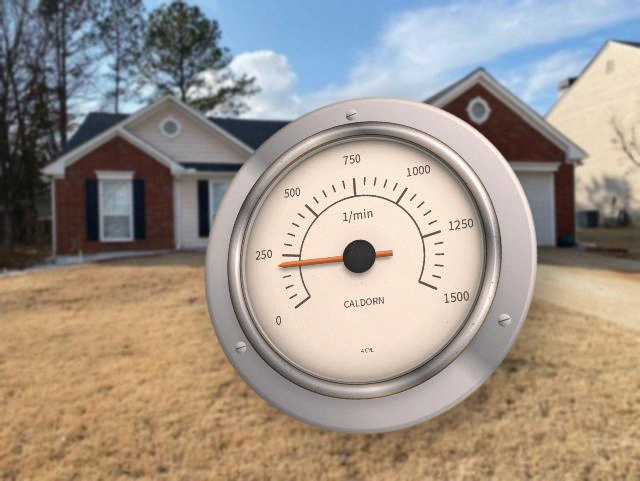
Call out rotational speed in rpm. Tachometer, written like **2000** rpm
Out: **200** rpm
